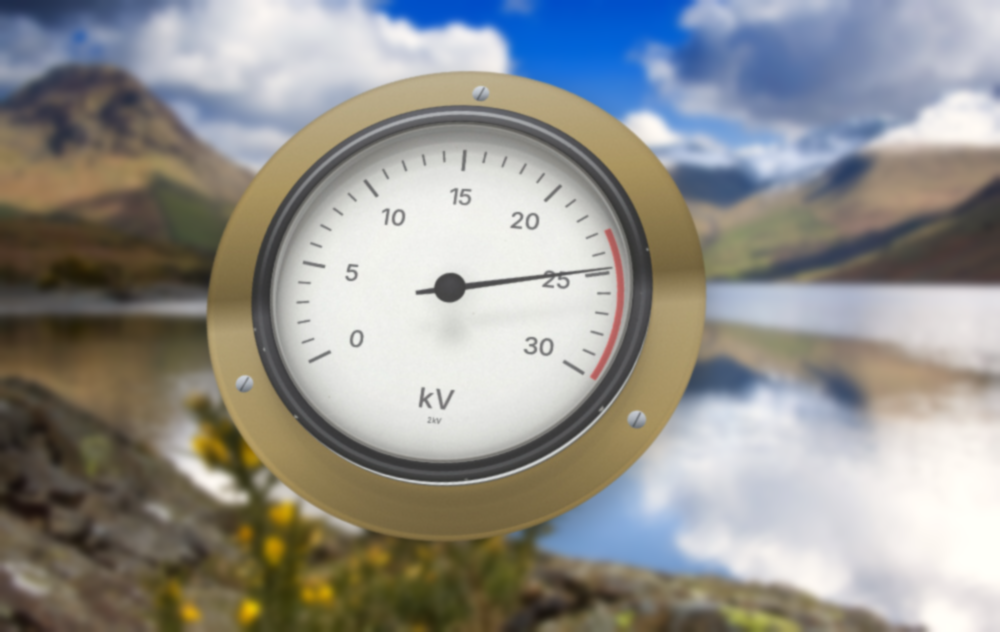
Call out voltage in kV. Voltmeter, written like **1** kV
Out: **25** kV
